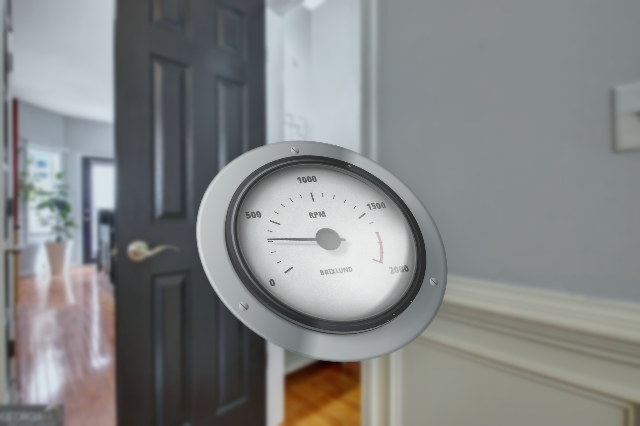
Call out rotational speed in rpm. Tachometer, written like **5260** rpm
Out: **300** rpm
